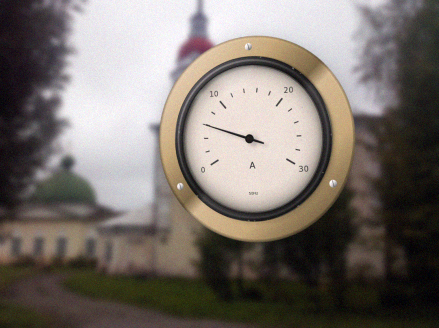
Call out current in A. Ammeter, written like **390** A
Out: **6** A
